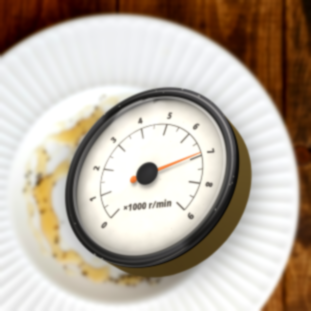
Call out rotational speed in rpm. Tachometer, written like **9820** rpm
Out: **7000** rpm
